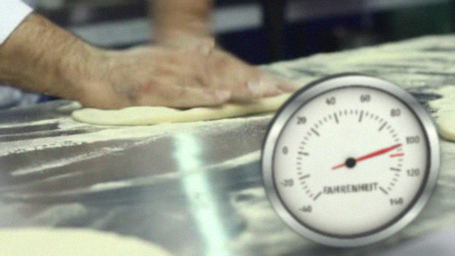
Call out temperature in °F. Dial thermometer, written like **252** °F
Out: **100** °F
